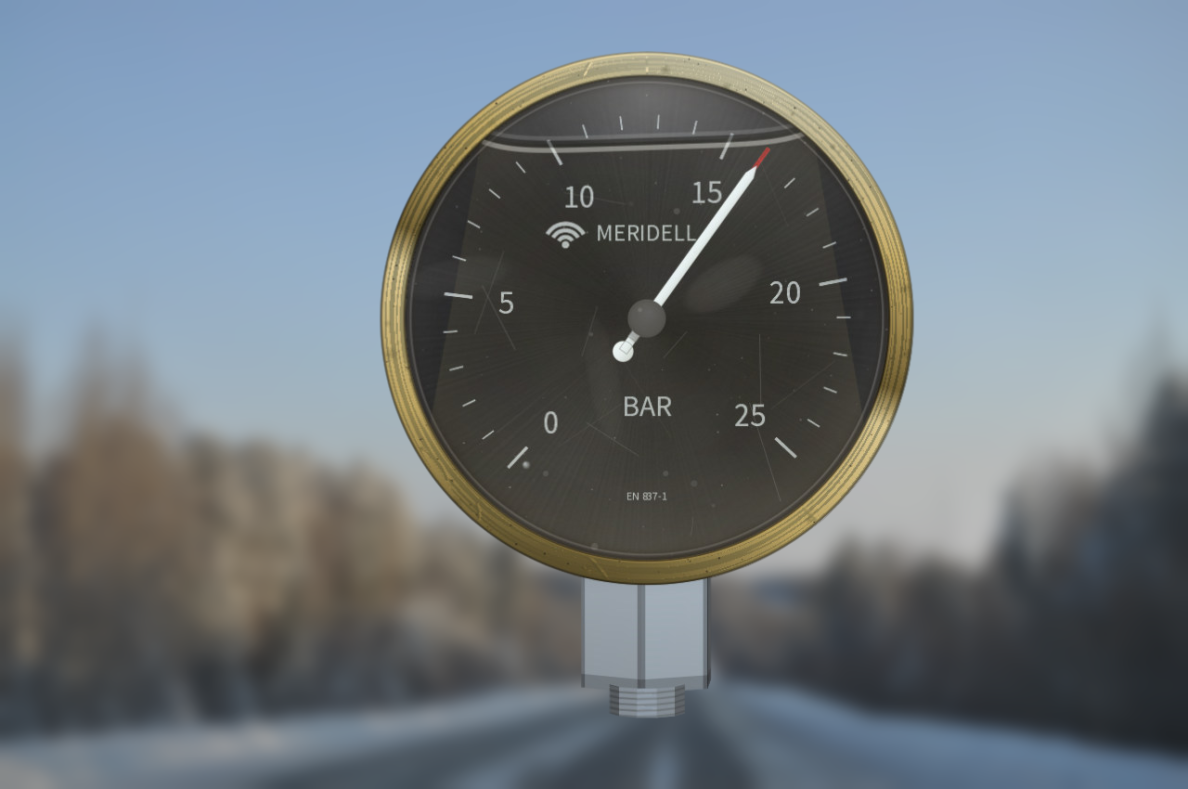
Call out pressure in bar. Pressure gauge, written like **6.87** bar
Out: **16** bar
